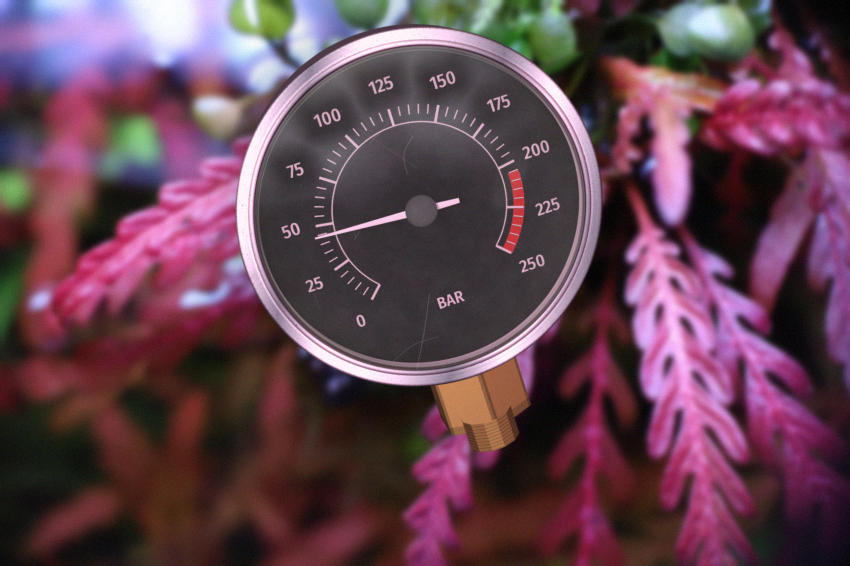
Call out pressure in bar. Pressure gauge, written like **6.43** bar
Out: **45** bar
